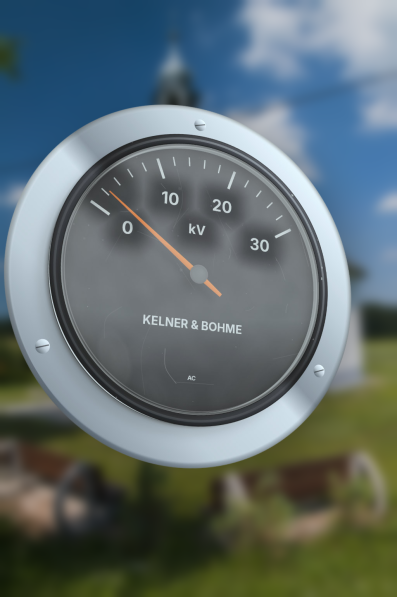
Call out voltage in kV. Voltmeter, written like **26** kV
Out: **2** kV
